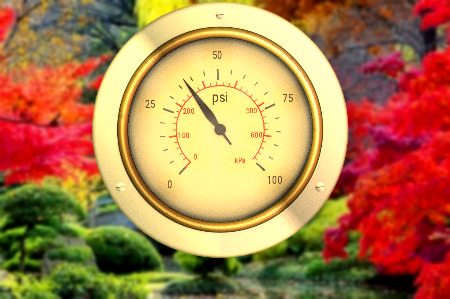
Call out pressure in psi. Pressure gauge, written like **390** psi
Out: **37.5** psi
